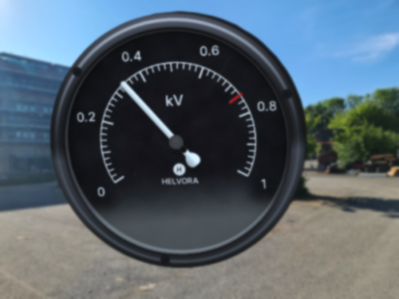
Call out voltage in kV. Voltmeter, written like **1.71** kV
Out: **0.34** kV
